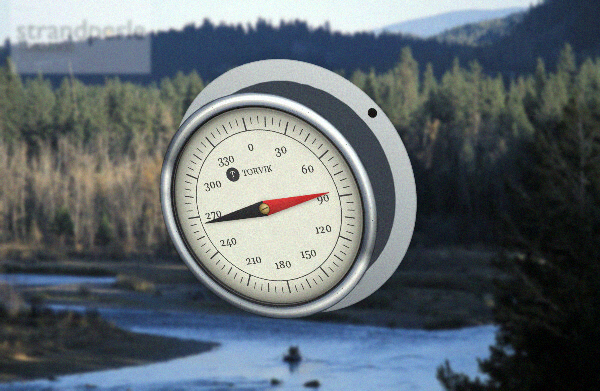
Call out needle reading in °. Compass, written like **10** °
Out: **85** °
